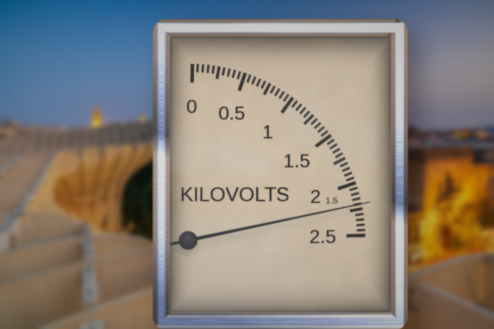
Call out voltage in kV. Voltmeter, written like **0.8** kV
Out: **2.2** kV
